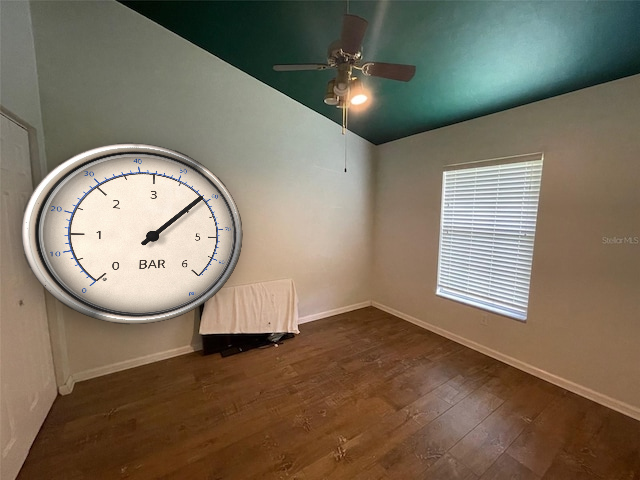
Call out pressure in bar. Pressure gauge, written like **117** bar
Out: **4** bar
